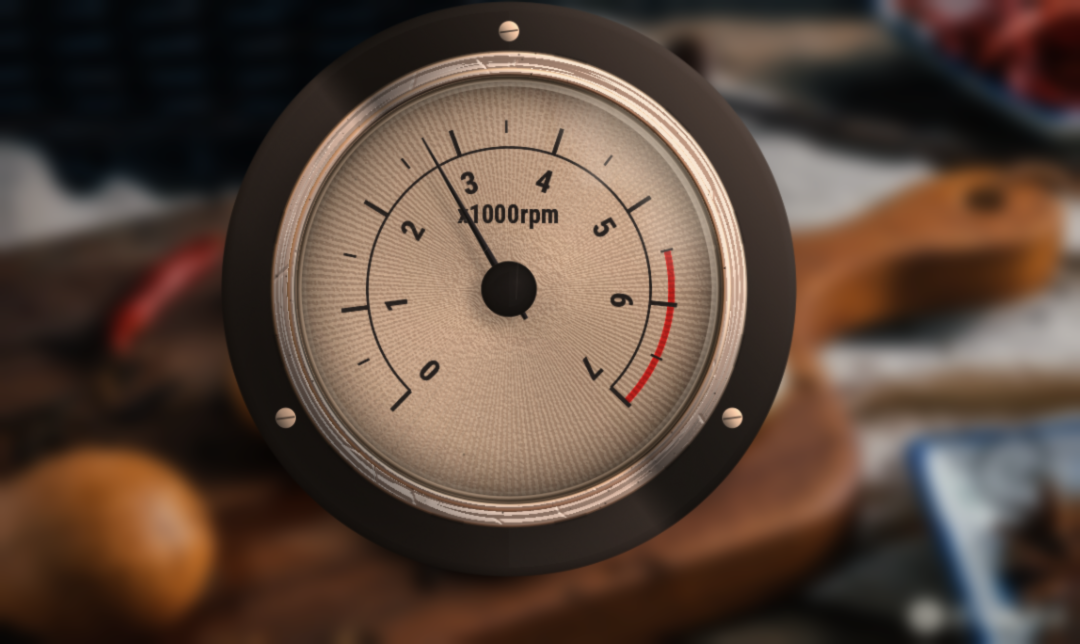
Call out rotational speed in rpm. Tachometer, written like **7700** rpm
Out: **2750** rpm
